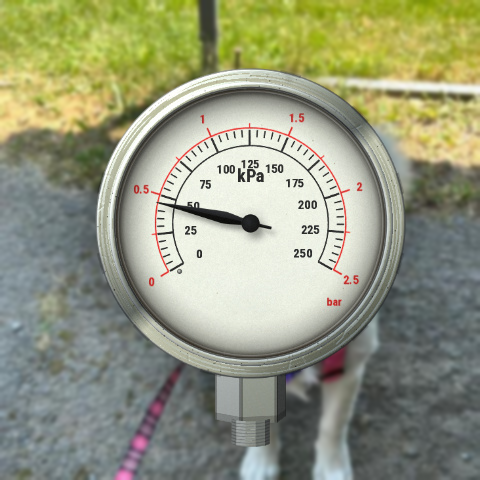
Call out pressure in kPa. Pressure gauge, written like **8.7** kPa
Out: **45** kPa
